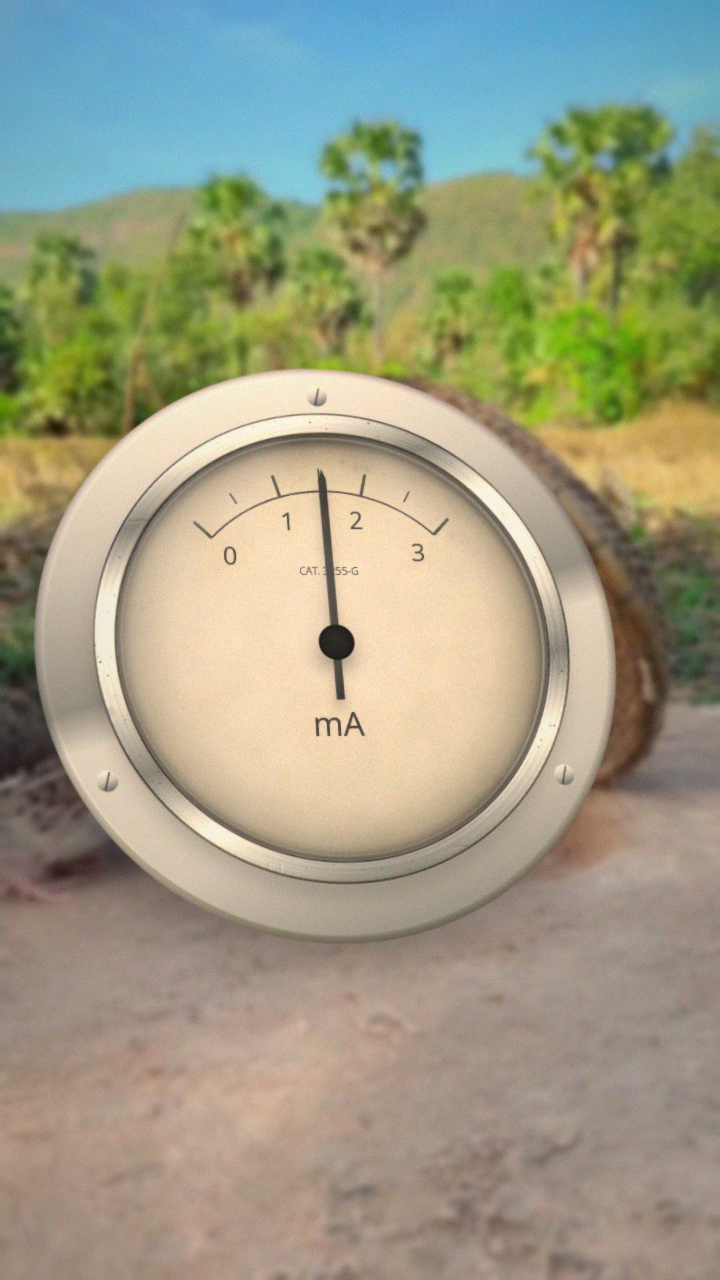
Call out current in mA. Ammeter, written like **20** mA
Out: **1.5** mA
